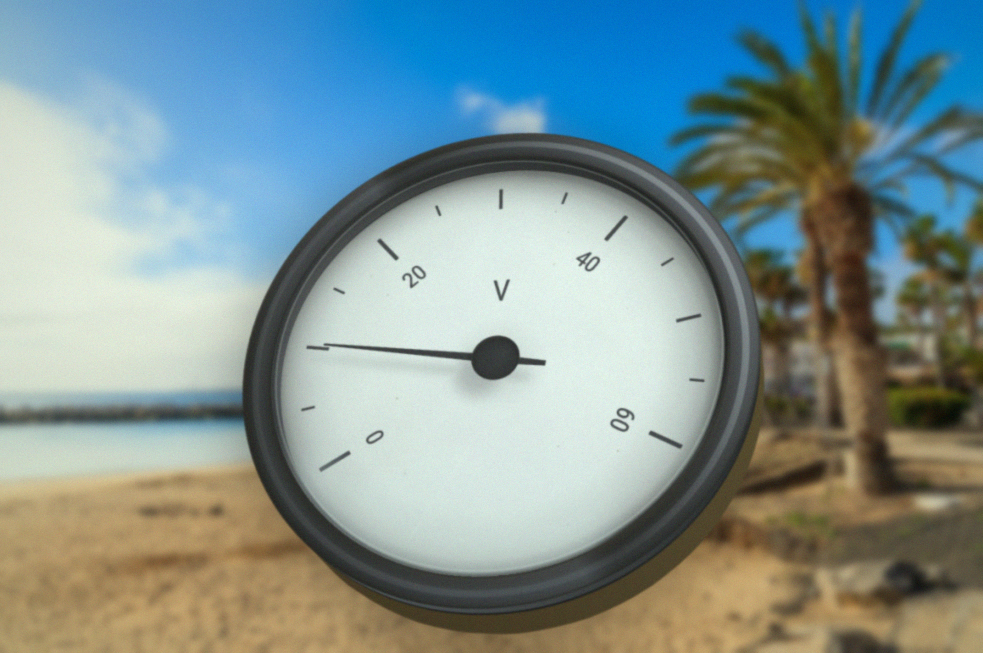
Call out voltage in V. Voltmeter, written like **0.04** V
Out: **10** V
